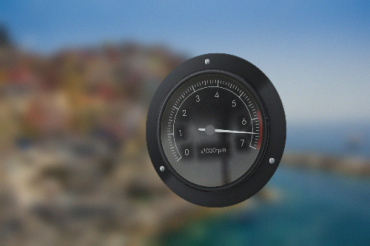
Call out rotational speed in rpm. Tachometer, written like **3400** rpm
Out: **6500** rpm
